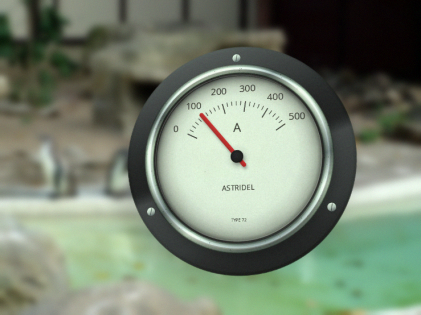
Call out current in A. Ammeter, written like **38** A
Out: **100** A
